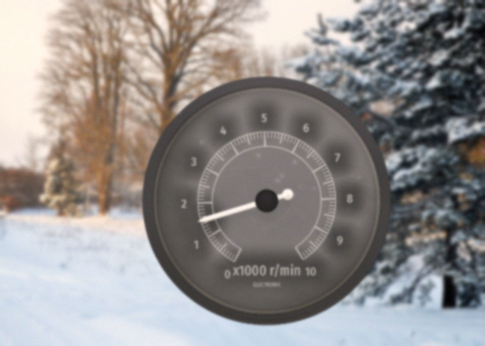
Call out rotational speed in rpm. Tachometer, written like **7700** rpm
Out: **1500** rpm
